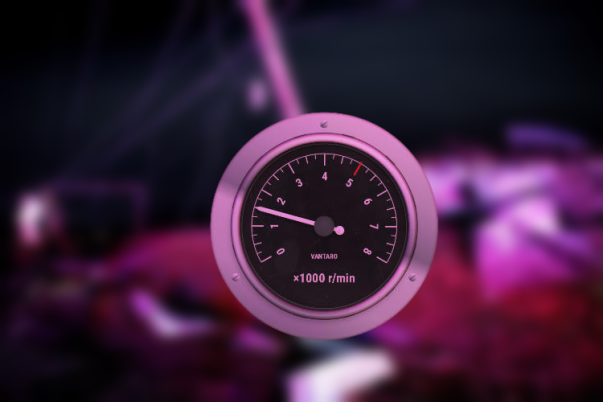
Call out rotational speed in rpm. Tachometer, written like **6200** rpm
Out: **1500** rpm
